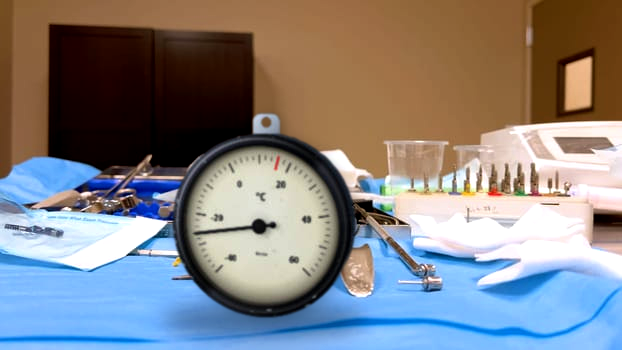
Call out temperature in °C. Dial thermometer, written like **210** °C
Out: **-26** °C
